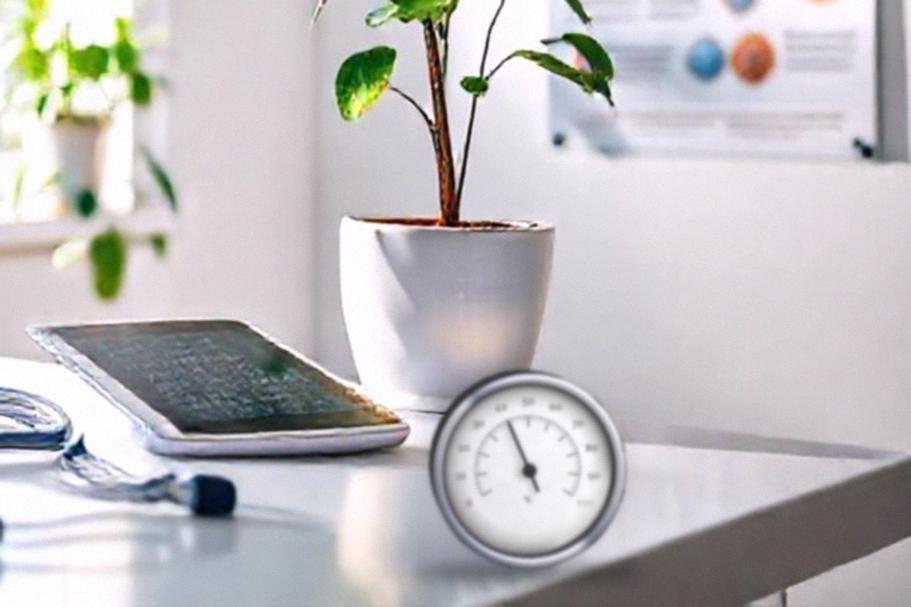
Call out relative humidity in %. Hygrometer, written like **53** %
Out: **40** %
